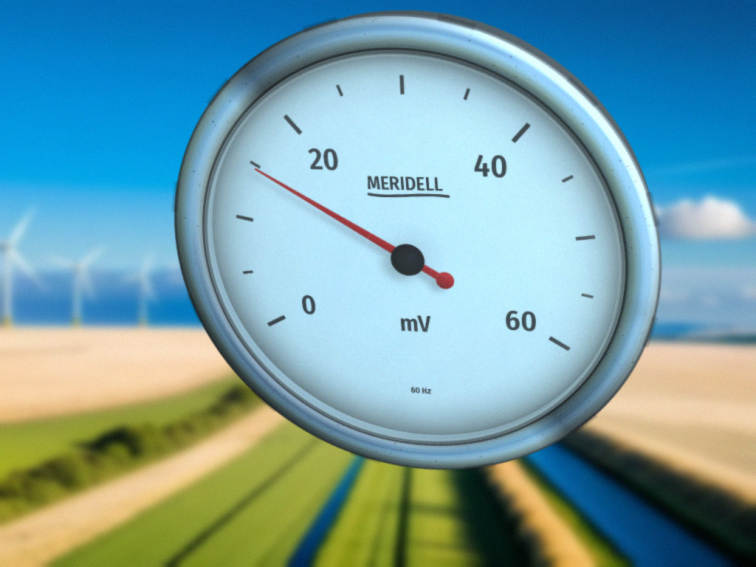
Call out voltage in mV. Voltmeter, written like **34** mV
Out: **15** mV
